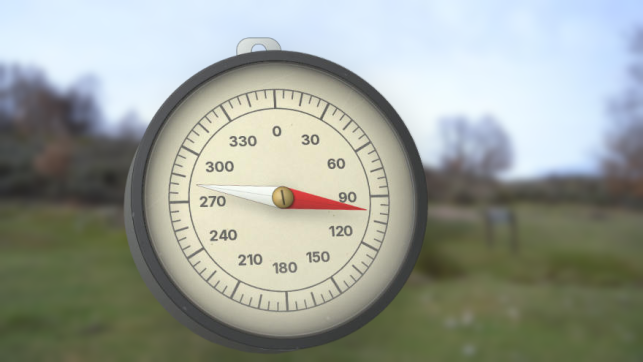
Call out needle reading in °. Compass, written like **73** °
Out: **100** °
